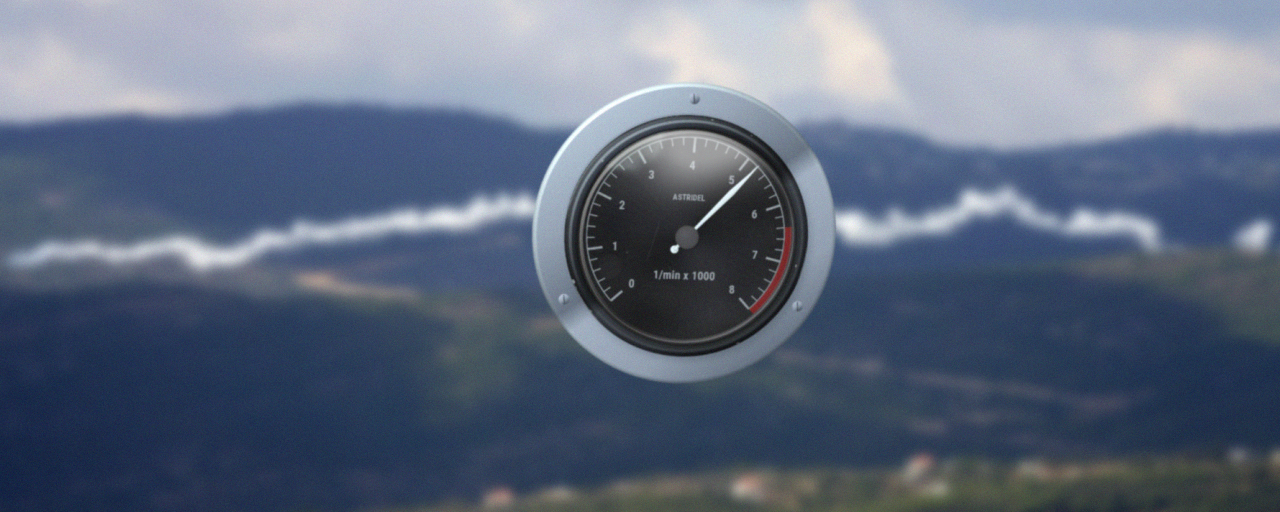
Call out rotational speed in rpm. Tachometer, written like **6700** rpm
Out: **5200** rpm
